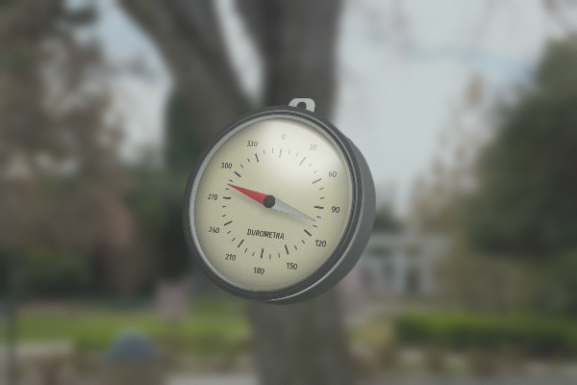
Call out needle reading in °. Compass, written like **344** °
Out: **285** °
